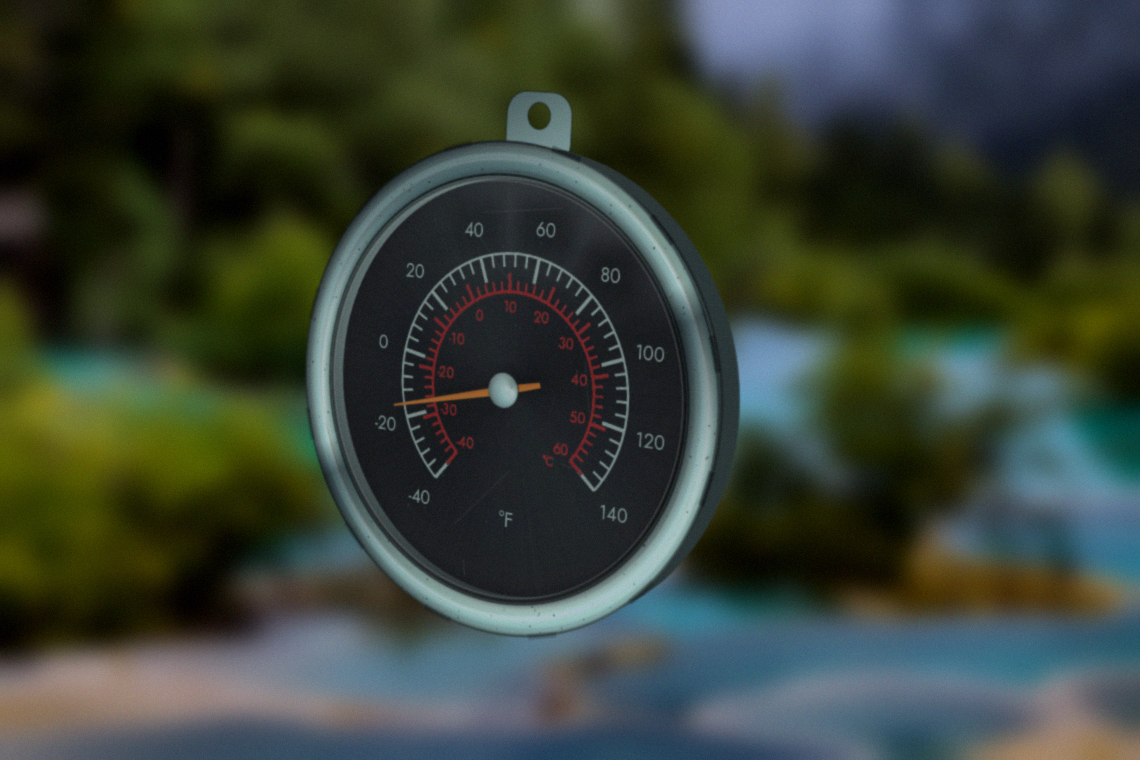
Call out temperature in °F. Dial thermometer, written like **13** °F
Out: **-16** °F
